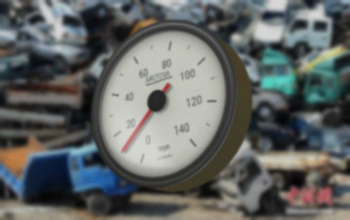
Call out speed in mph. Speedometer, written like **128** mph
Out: **10** mph
